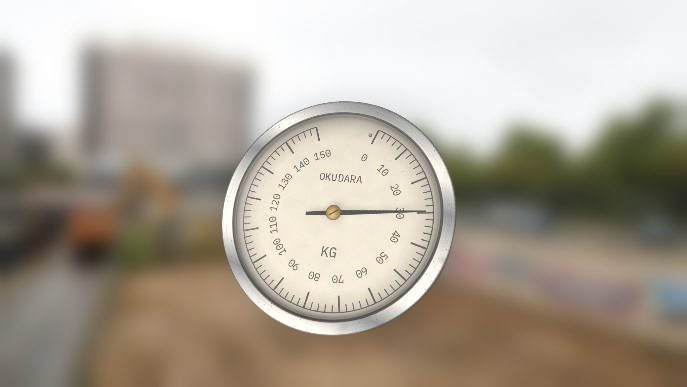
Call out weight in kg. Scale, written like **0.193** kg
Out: **30** kg
